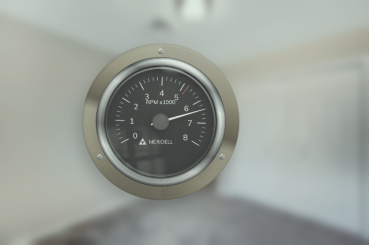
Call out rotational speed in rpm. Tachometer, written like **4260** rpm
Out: **6400** rpm
